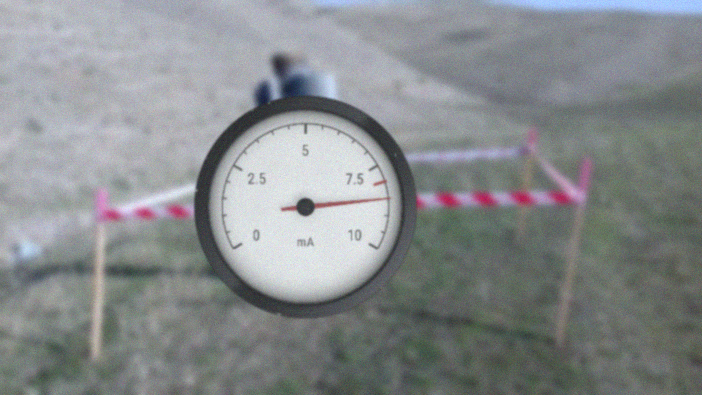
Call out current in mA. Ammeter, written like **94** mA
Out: **8.5** mA
